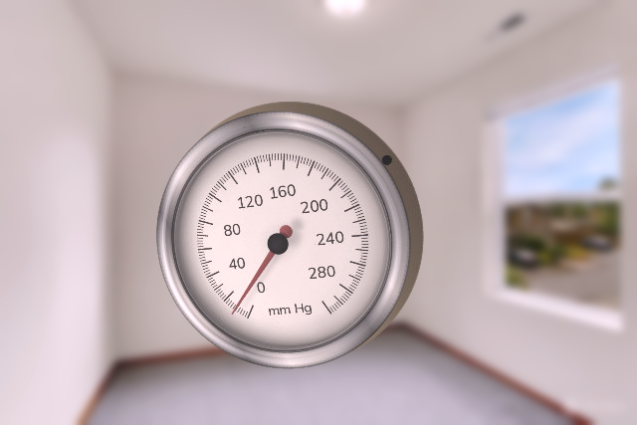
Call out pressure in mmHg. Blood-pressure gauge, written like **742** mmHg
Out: **10** mmHg
